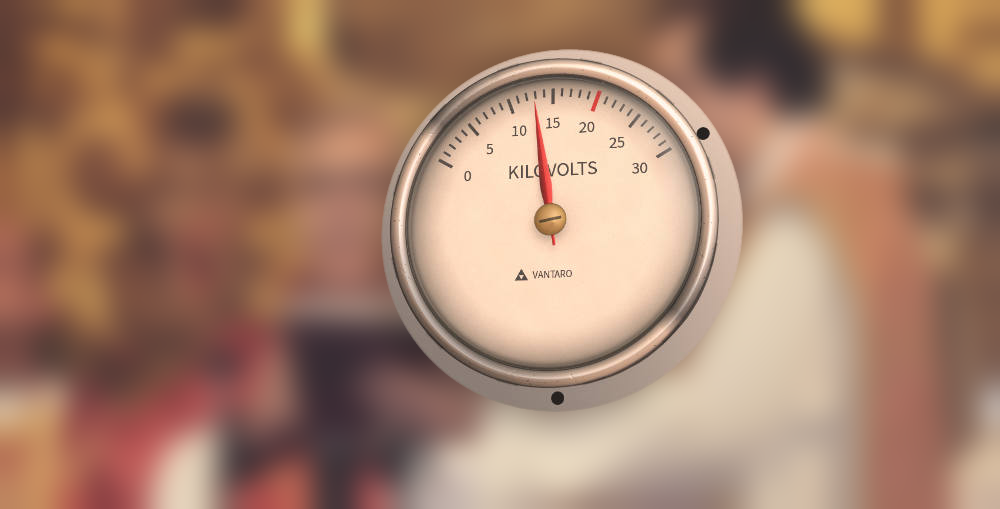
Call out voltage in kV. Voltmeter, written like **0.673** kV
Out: **13** kV
